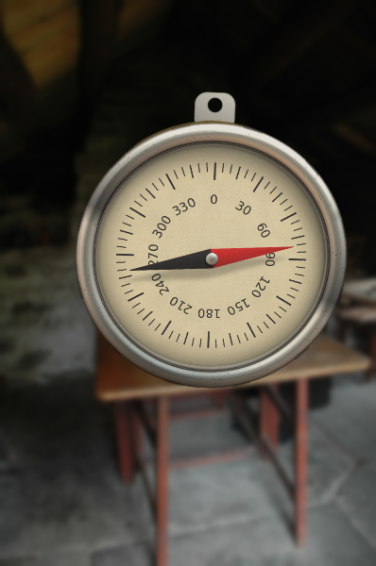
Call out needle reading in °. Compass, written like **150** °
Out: **80** °
